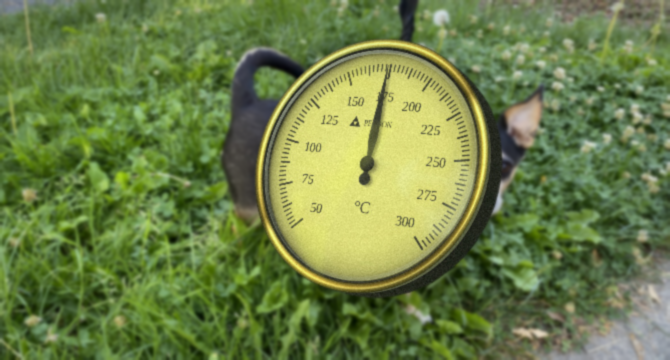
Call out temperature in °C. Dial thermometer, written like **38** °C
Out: **175** °C
